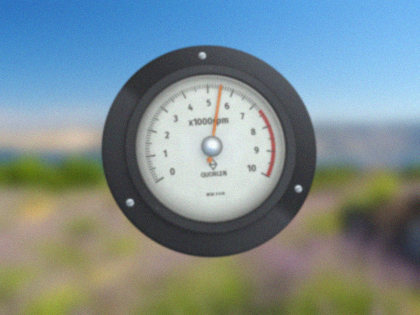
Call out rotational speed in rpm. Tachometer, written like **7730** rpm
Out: **5500** rpm
